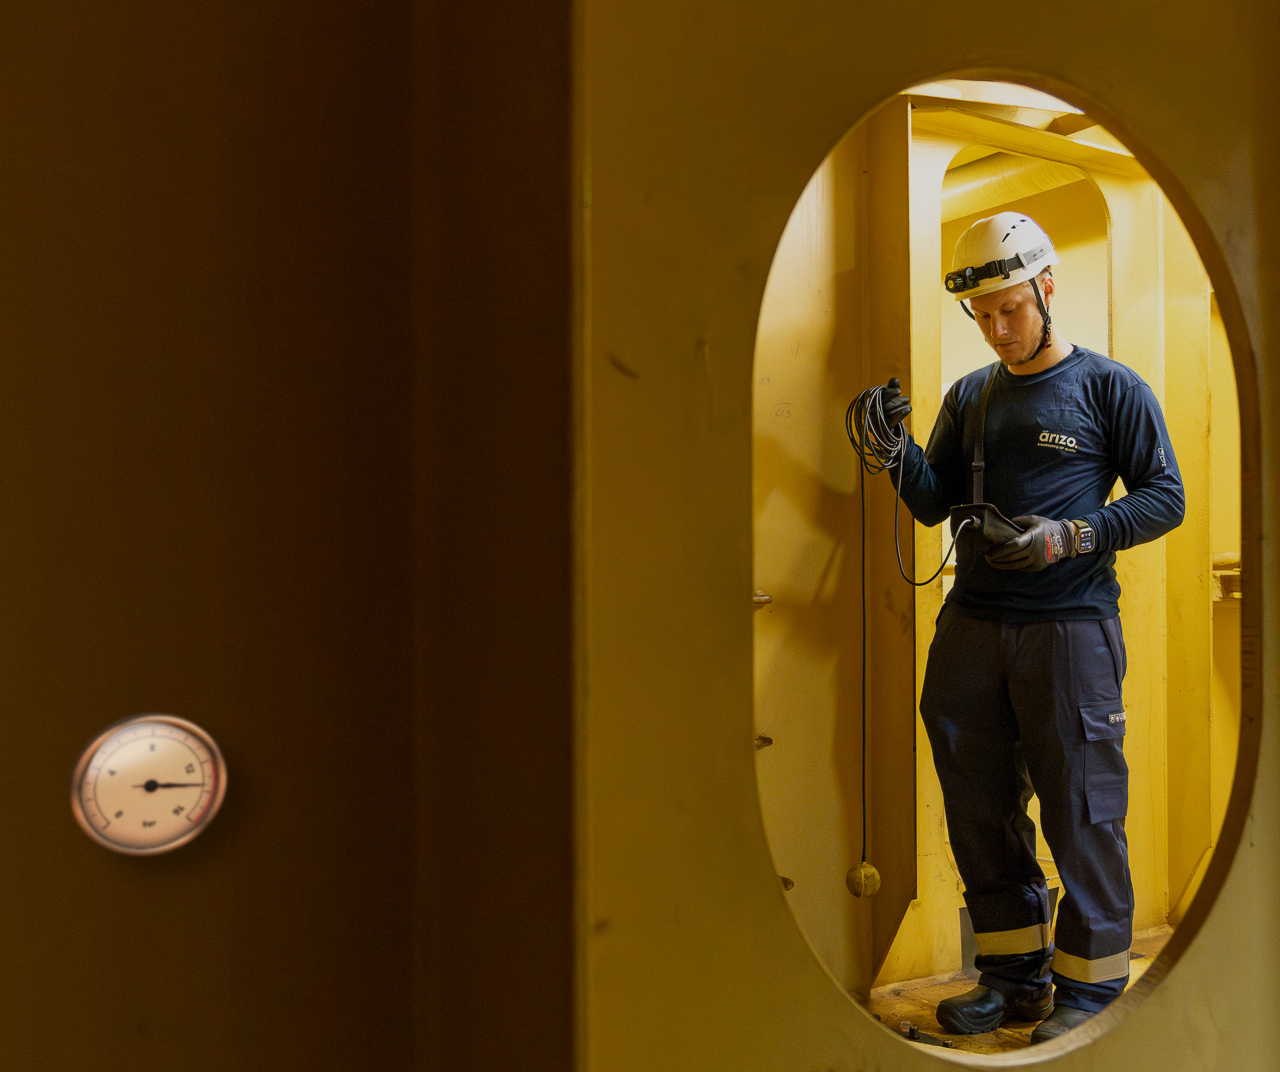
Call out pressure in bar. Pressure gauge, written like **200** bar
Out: **13.5** bar
